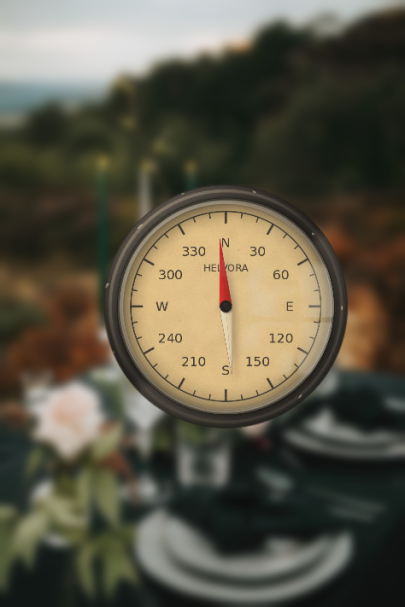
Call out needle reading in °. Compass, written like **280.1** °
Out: **355** °
